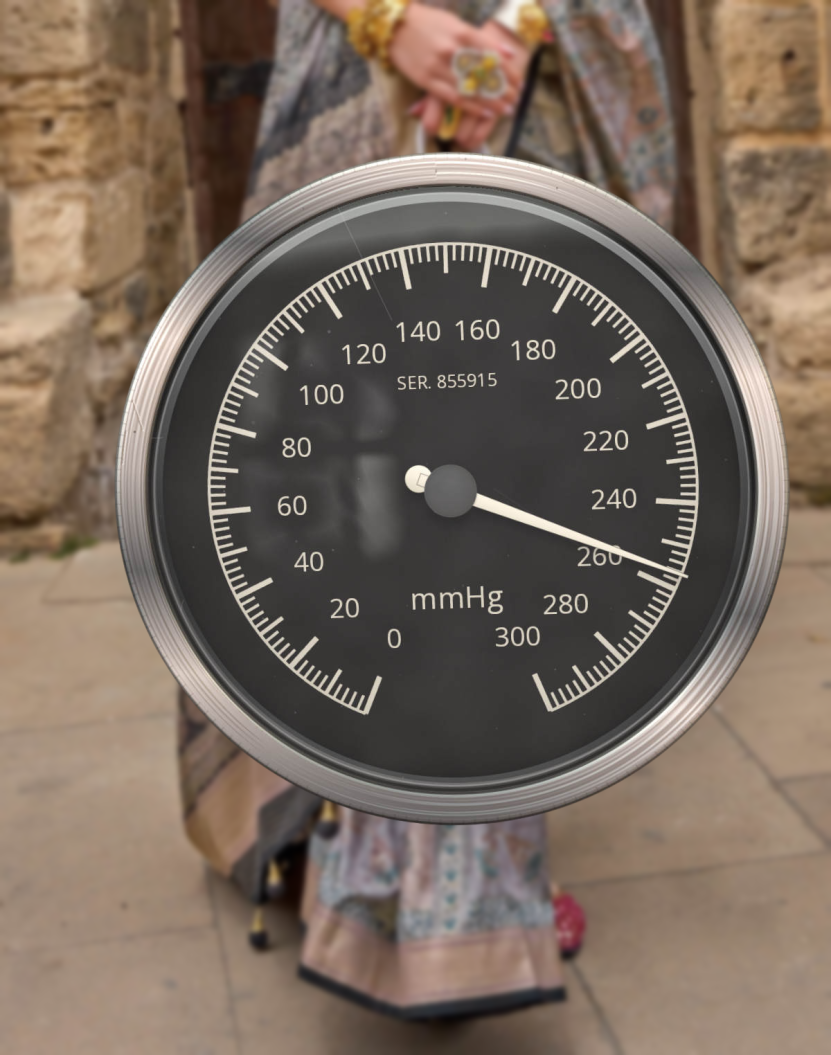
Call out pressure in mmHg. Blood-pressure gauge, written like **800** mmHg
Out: **256** mmHg
